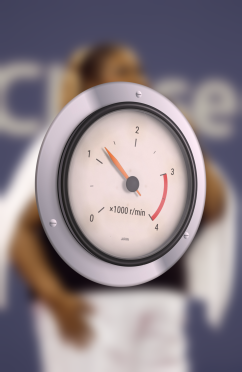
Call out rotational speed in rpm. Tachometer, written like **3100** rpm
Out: **1250** rpm
